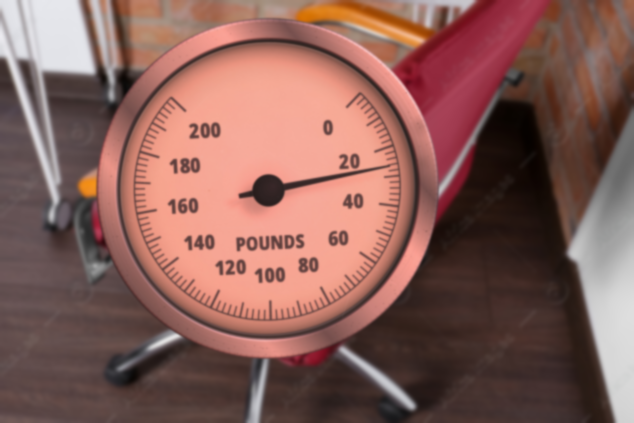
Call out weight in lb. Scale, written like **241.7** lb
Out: **26** lb
